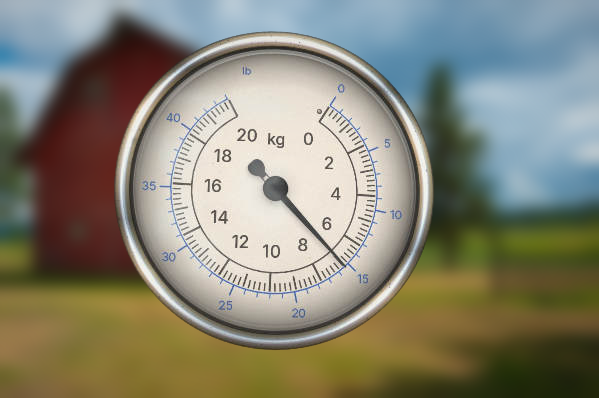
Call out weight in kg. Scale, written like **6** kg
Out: **7** kg
